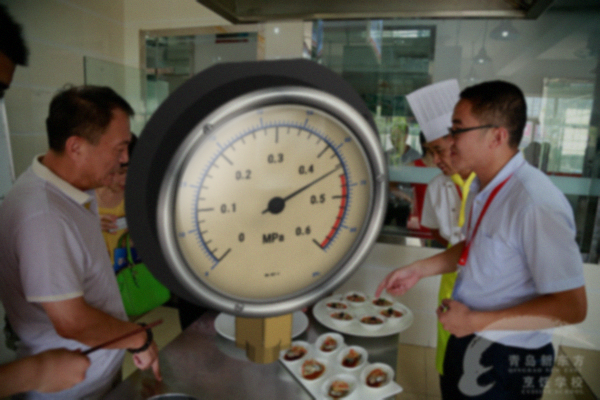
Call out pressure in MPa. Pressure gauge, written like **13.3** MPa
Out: **0.44** MPa
